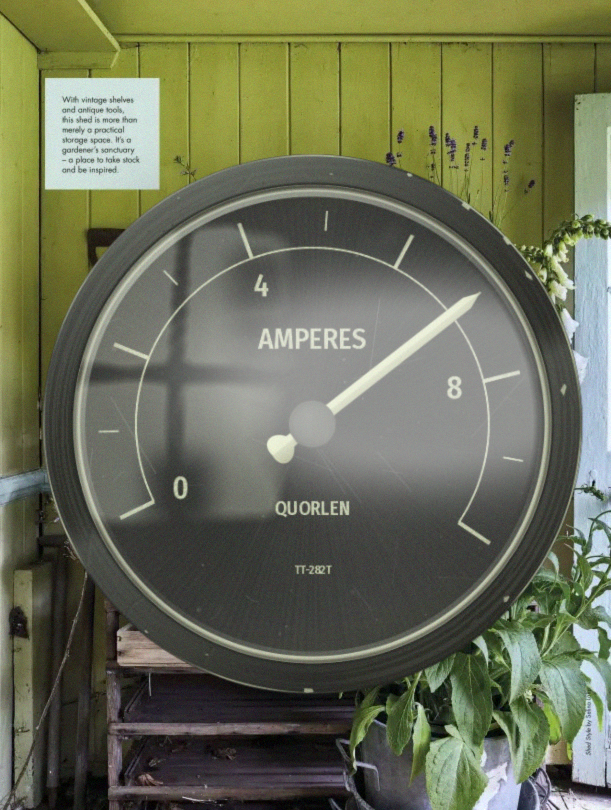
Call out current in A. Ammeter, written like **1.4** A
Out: **7** A
